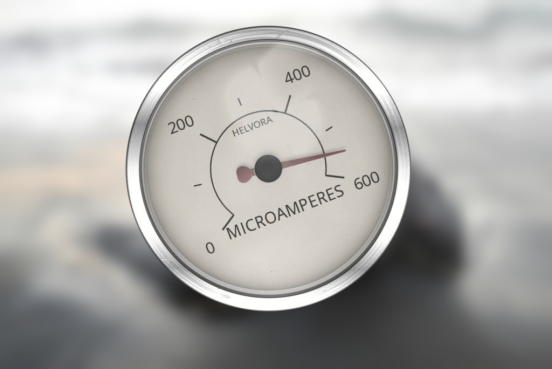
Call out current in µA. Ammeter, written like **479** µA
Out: **550** µA
